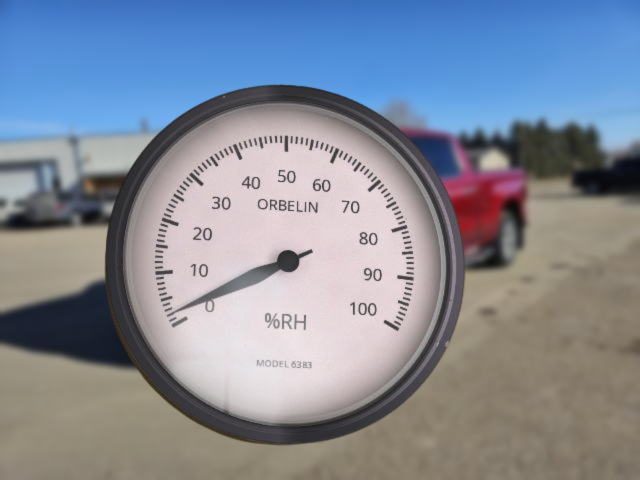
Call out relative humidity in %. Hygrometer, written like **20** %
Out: **2** %
